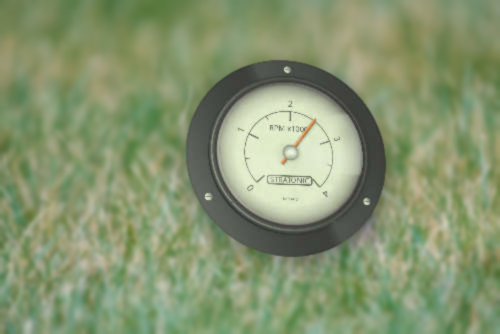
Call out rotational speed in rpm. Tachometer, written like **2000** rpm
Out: **2500** rpm
